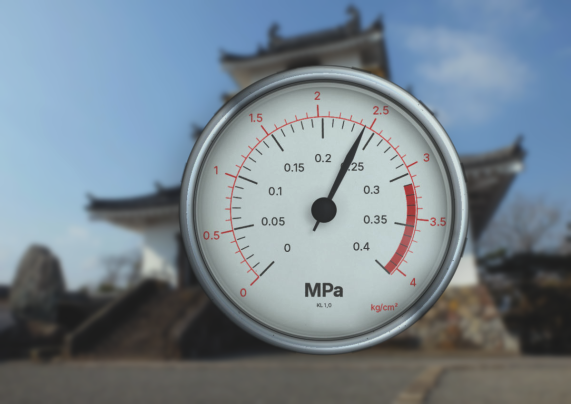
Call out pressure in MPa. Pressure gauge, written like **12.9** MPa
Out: **0.24** MPa
